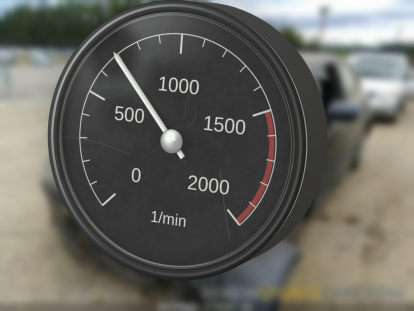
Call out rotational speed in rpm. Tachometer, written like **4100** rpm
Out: **700** rpm
